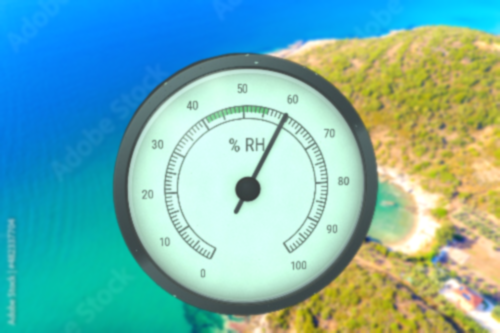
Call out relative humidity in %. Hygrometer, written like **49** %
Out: **60** %
